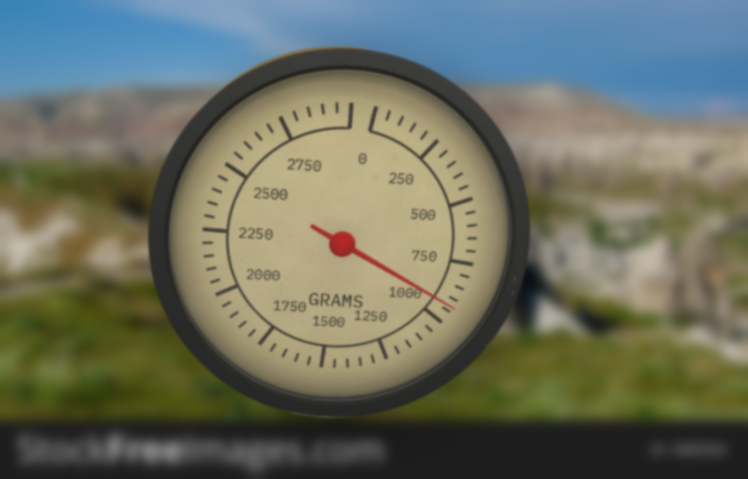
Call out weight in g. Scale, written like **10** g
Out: **925** g
